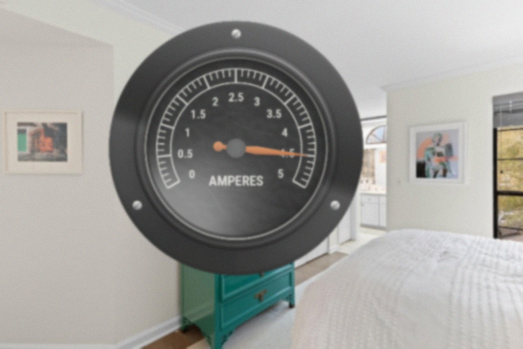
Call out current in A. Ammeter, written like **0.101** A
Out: **4.5** A
